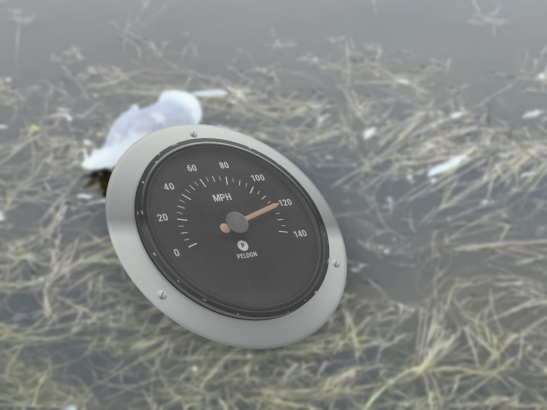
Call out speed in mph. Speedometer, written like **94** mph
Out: **120** mph
